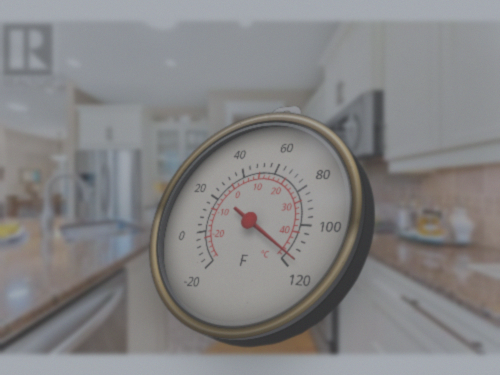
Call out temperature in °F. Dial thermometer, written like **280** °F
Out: **116** °F
